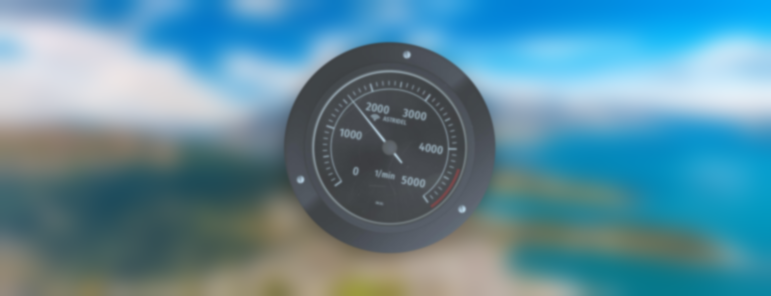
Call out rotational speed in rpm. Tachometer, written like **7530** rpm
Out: **1600** rpm
